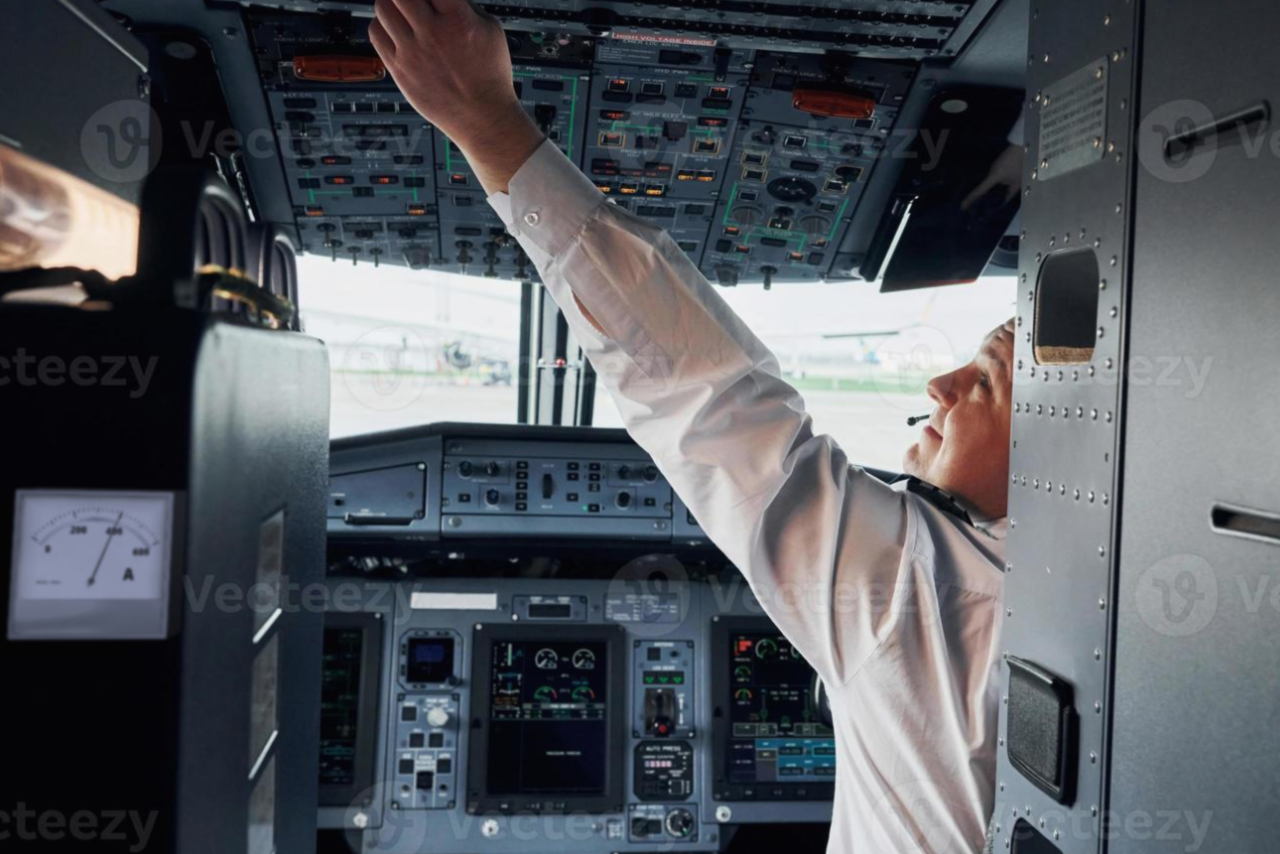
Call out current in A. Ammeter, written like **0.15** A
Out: **400** A
